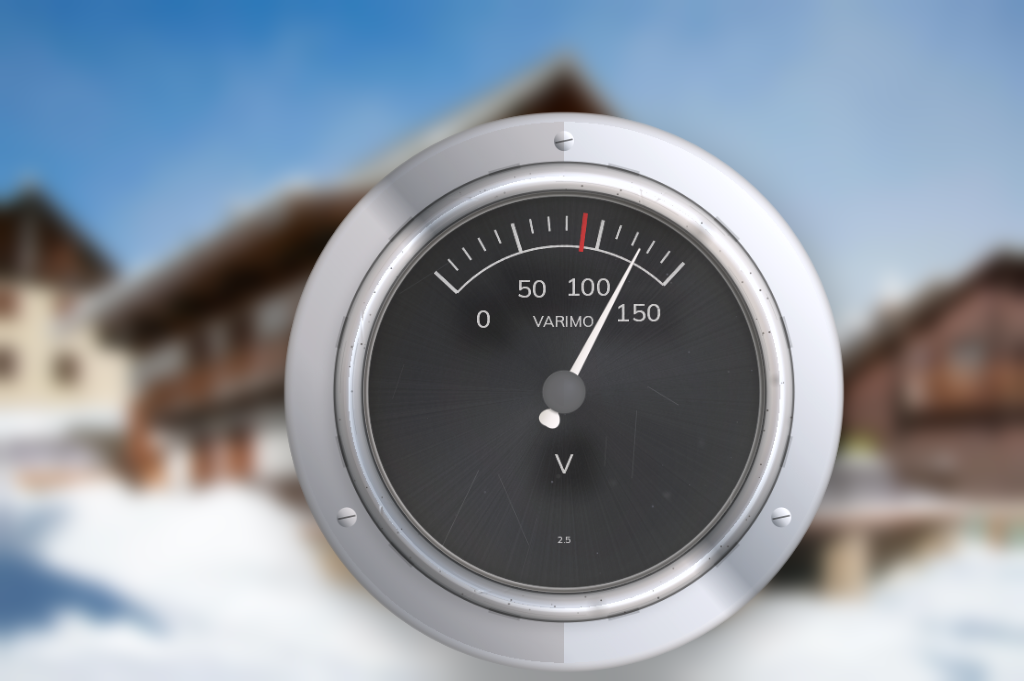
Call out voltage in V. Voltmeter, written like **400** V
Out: **125** V
